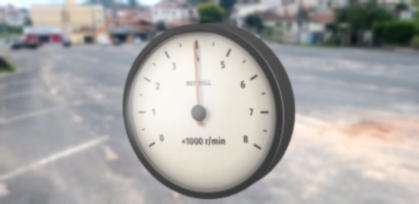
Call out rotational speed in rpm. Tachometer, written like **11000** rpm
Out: **4000** rpm
